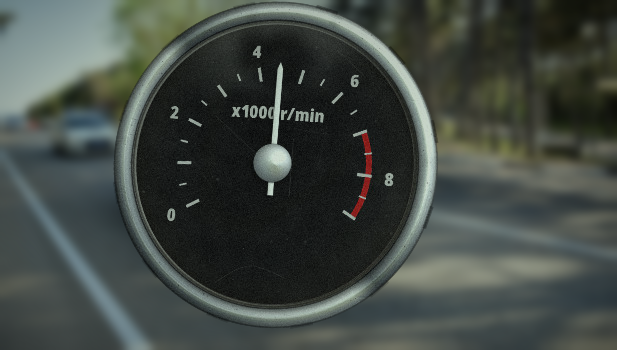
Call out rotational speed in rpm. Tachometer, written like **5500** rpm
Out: **4500** rpm
